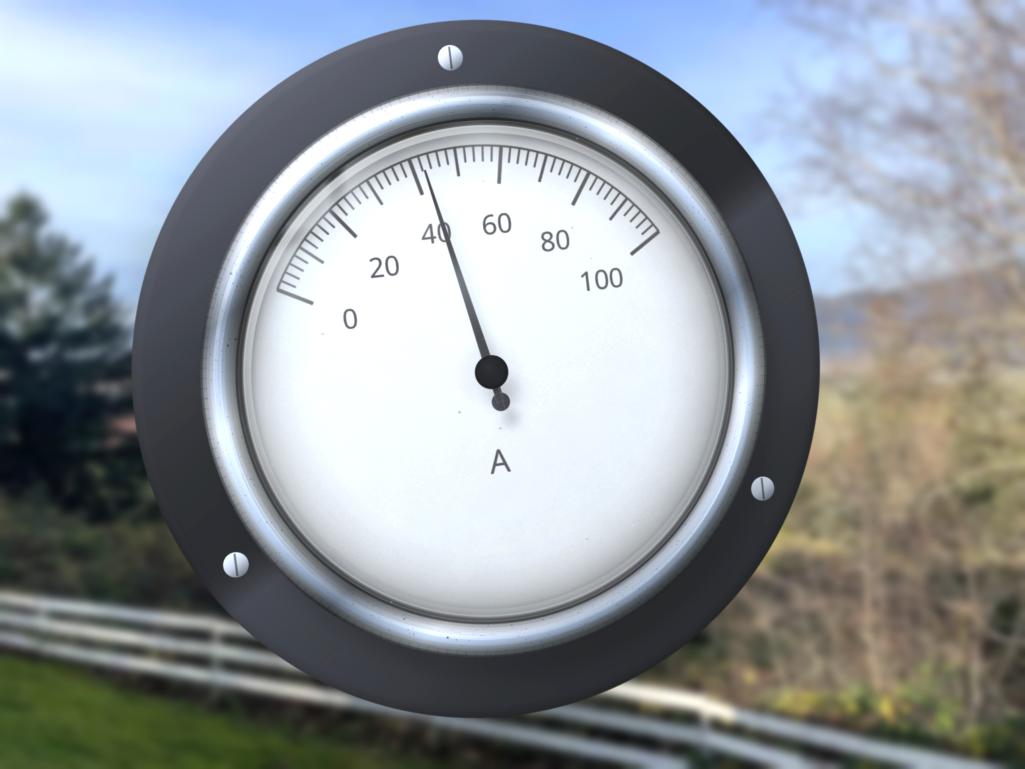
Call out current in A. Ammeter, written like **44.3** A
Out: **42** A
